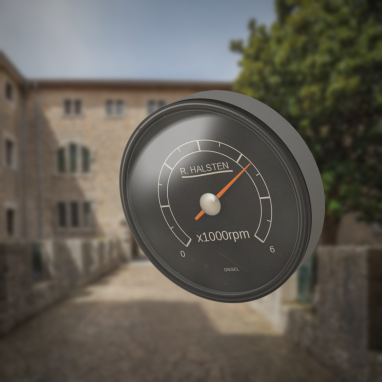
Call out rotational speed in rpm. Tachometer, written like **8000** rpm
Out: **4250** rpm
